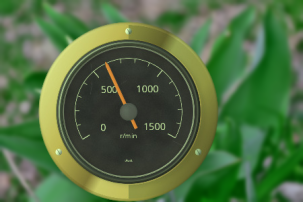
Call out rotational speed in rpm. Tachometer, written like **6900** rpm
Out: **600** rpm
